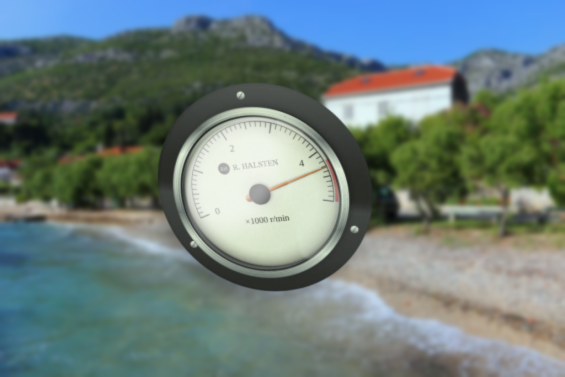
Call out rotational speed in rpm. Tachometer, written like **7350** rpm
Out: **4300** rpm
